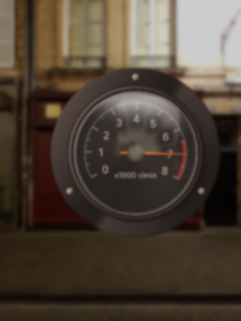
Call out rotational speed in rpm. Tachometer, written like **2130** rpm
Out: **7000** rpm
